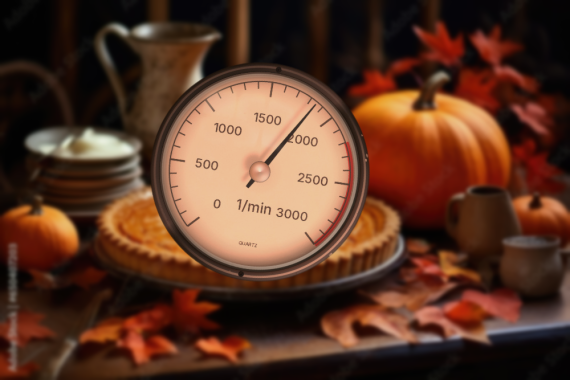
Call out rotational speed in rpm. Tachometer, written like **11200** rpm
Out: **1850** rpm
